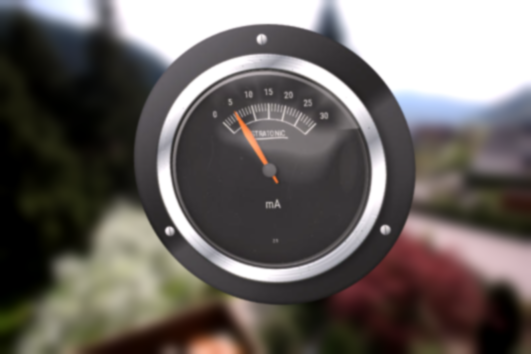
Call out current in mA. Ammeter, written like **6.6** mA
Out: **5** mA
